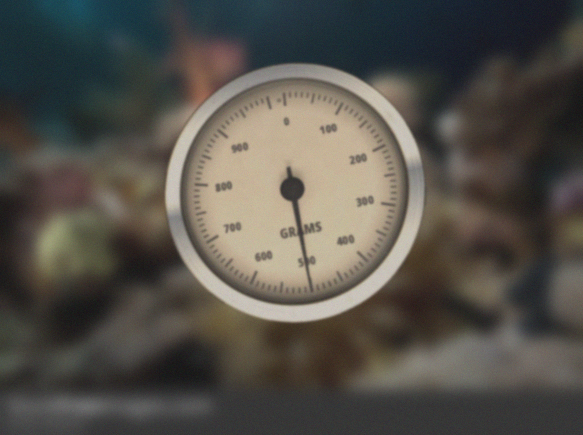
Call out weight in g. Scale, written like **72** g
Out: **500** g
